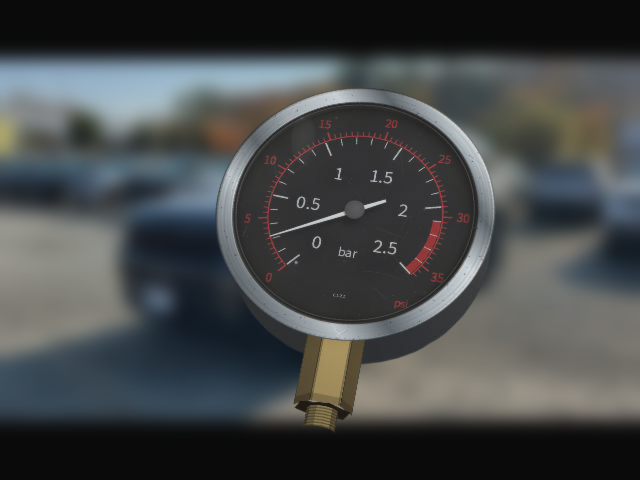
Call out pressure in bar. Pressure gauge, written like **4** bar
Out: **0.2** bar
